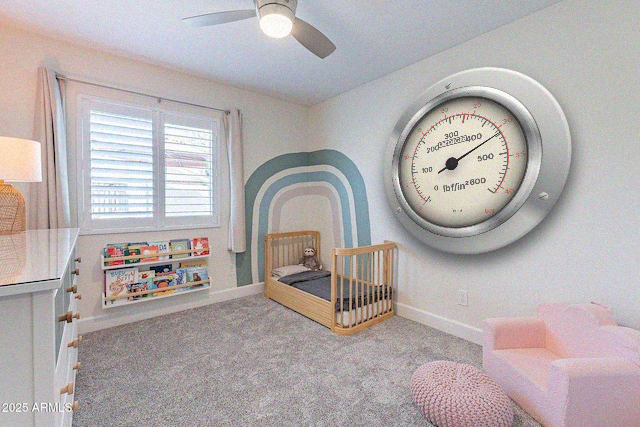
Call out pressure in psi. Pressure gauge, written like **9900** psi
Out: **450** psi
